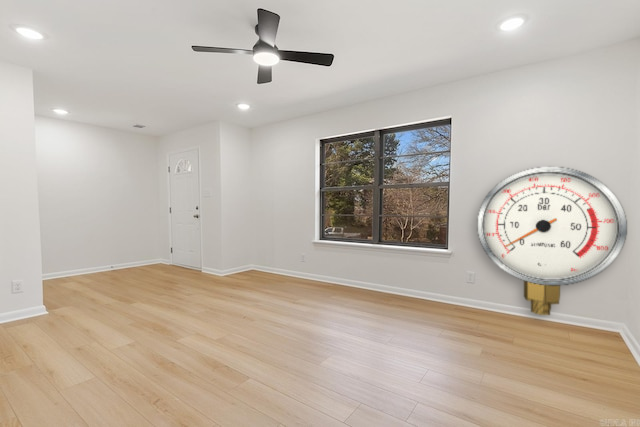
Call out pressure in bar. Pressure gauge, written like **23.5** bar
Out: **2** bar
